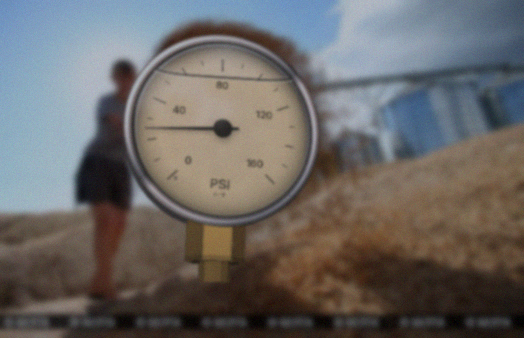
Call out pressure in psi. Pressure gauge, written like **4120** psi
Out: **25** psi
